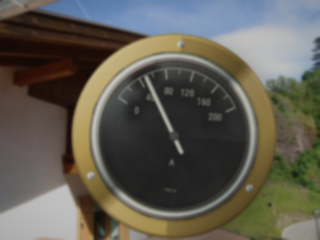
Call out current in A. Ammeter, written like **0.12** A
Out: **50** A
